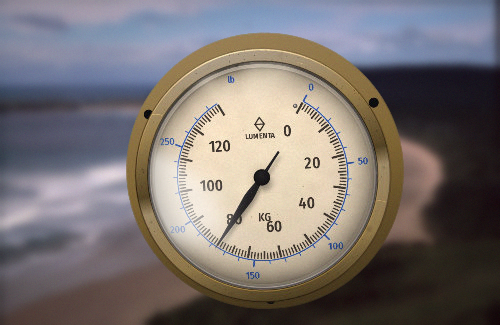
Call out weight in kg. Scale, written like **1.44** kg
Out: **80** kg
